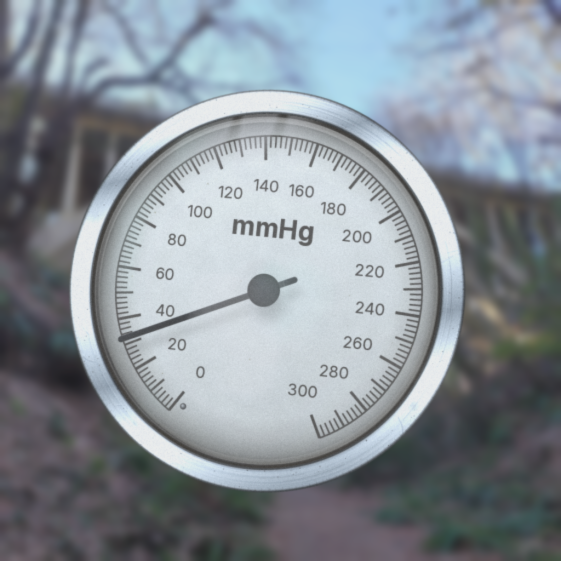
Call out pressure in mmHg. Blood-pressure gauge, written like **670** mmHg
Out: **32** mmHg
